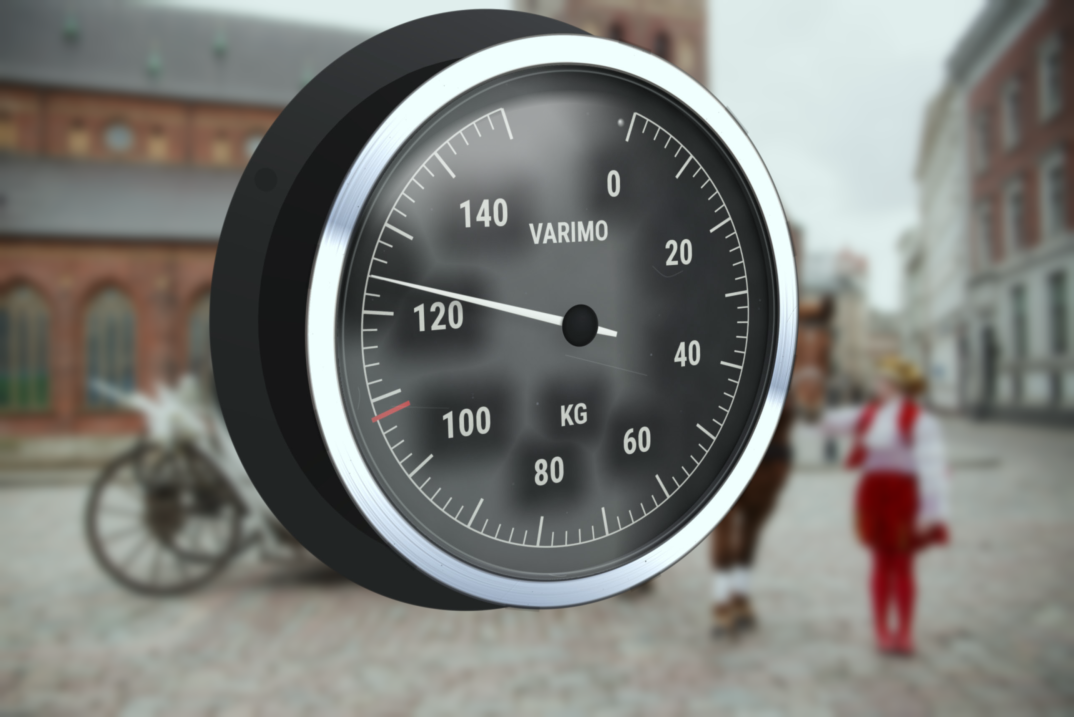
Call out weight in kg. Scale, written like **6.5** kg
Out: **124** kg
